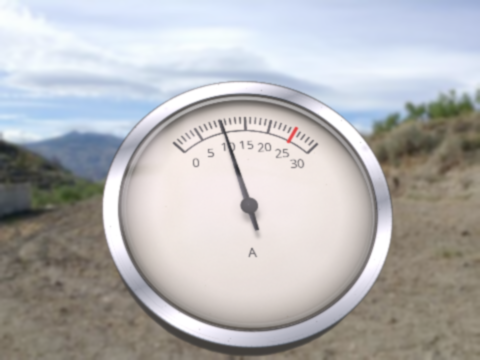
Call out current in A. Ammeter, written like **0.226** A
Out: **10** A
